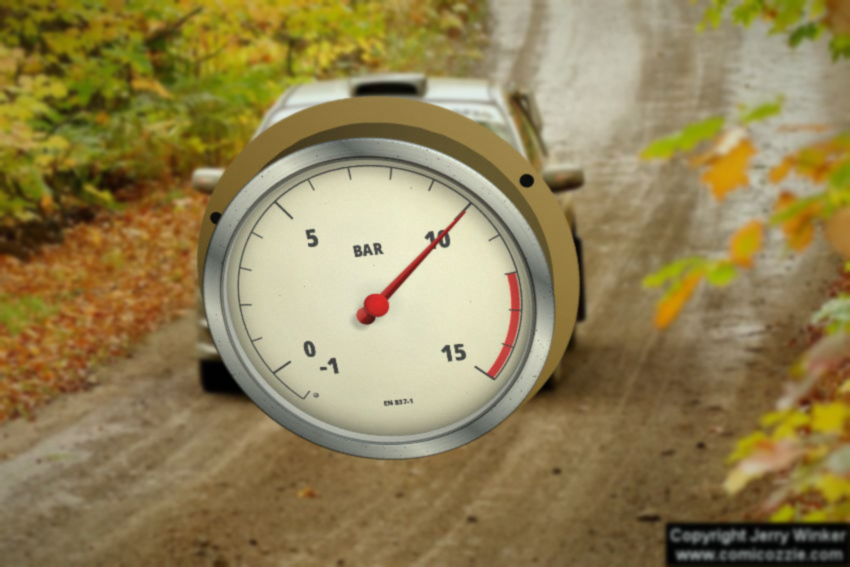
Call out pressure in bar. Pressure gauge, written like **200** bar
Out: **10** bar
